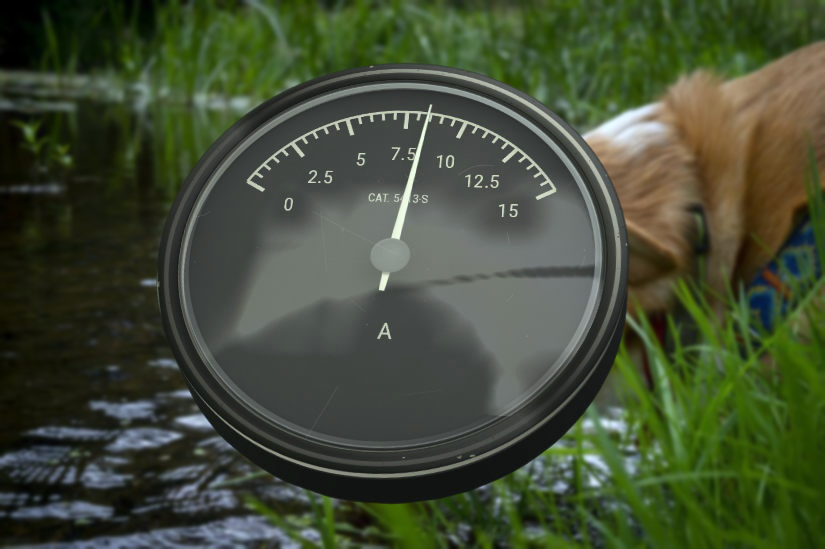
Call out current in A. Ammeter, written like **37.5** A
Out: **8.5** A
